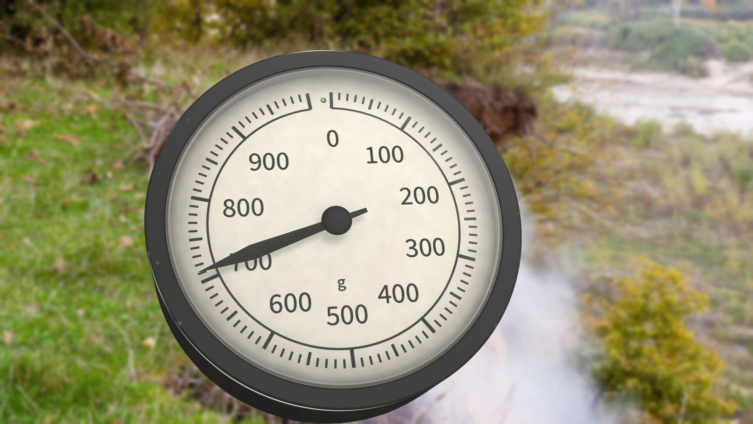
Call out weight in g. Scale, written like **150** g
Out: **710** g
